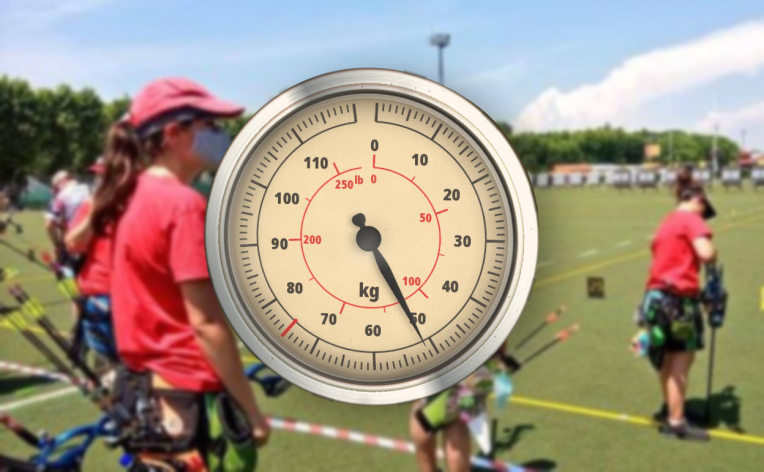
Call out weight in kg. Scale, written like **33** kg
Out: **51** kg
